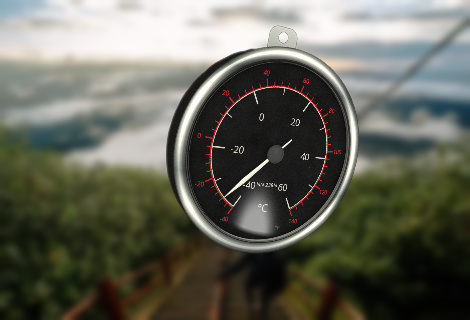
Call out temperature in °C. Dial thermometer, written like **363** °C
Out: **-35** °C
